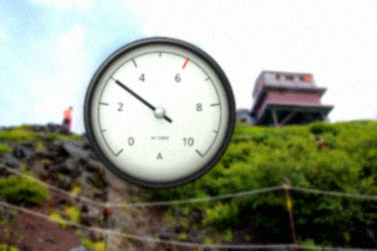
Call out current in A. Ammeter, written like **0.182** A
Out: **3** A
